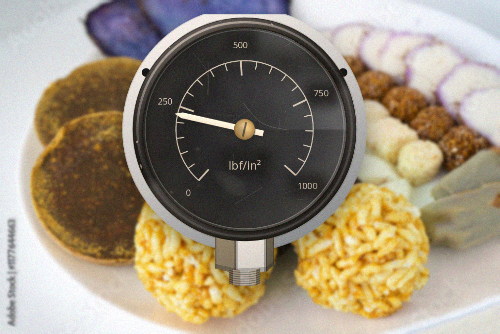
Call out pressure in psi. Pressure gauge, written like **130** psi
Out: **225** psi
